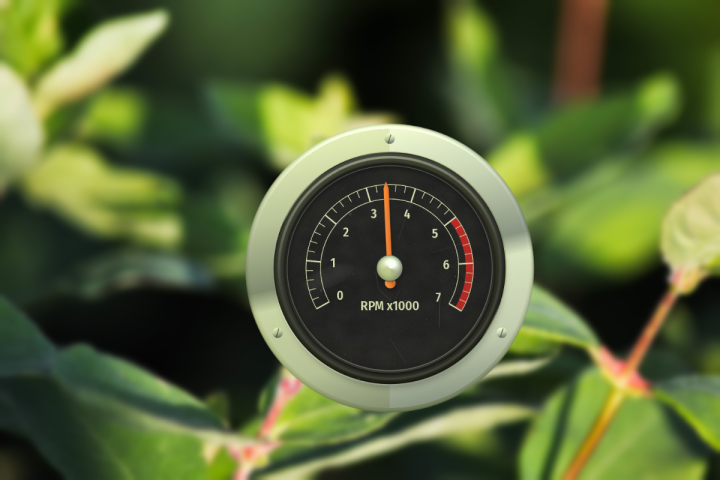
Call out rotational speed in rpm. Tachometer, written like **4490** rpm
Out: **3400** rpm
